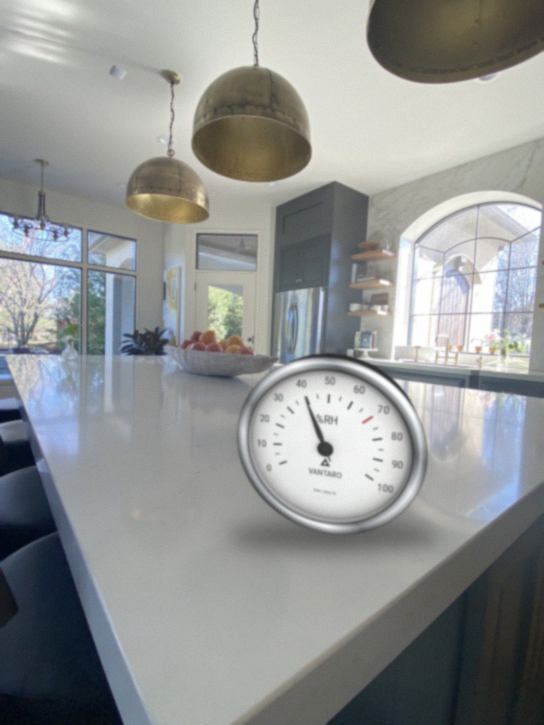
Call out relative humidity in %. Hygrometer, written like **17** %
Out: **40** %
